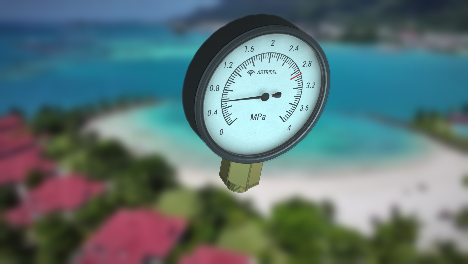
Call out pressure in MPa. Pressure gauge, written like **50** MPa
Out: **0.6** MPa
